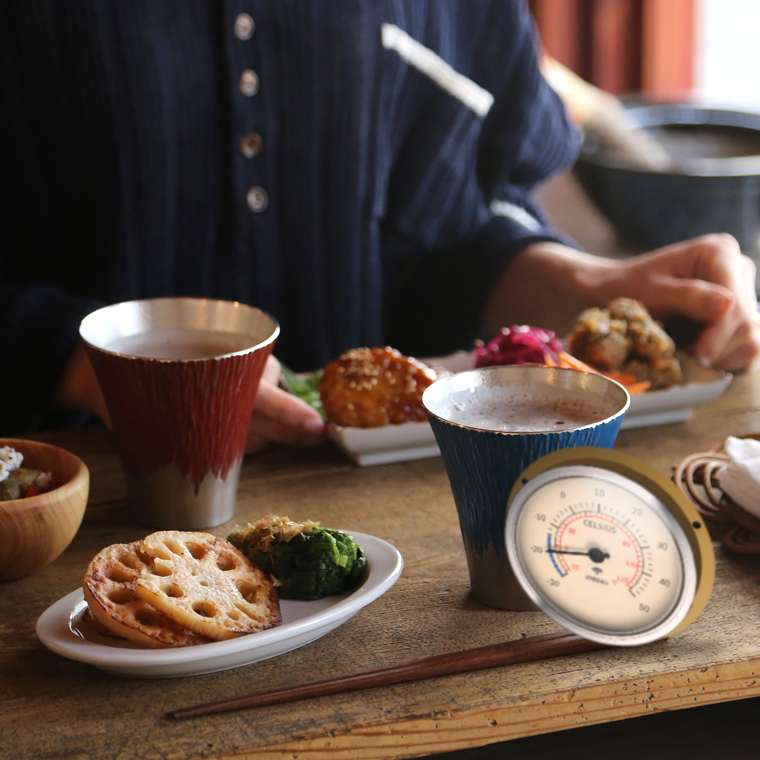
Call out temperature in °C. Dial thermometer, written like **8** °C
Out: **-20** °C
